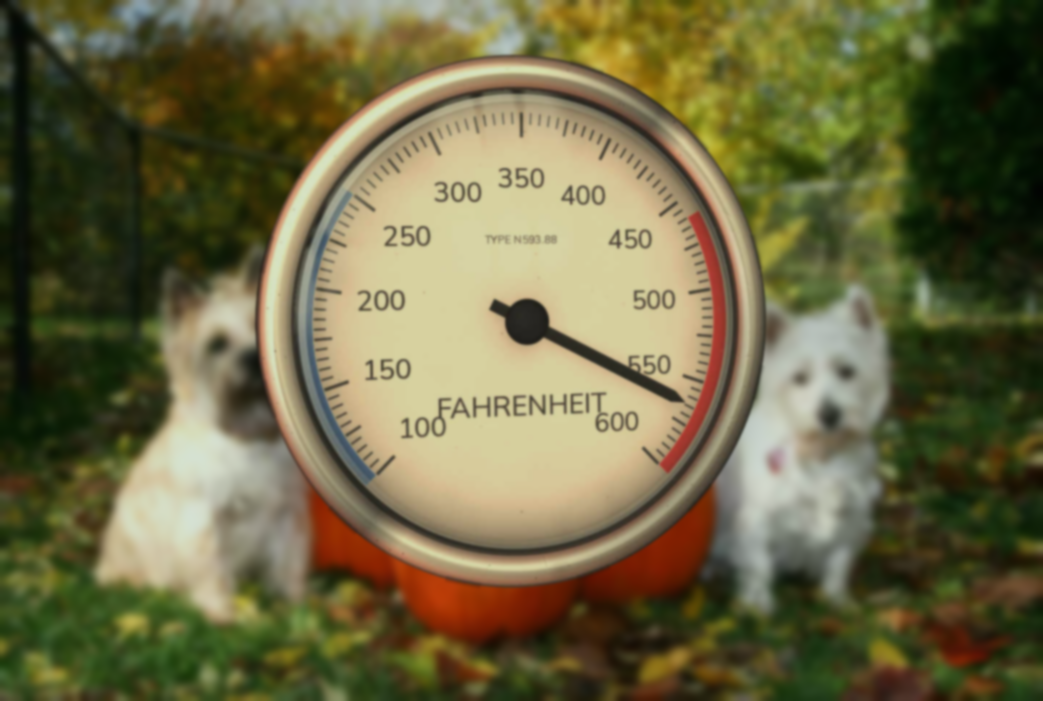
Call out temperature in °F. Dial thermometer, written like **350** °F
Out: **565** °F
